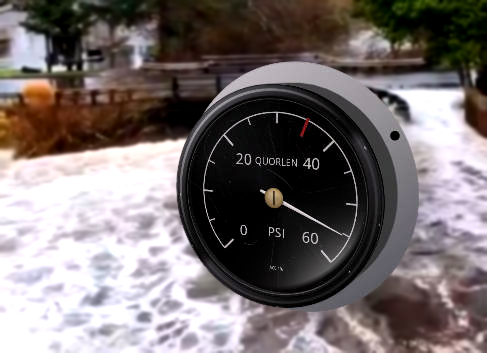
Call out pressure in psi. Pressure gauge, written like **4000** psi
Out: **55** psi
